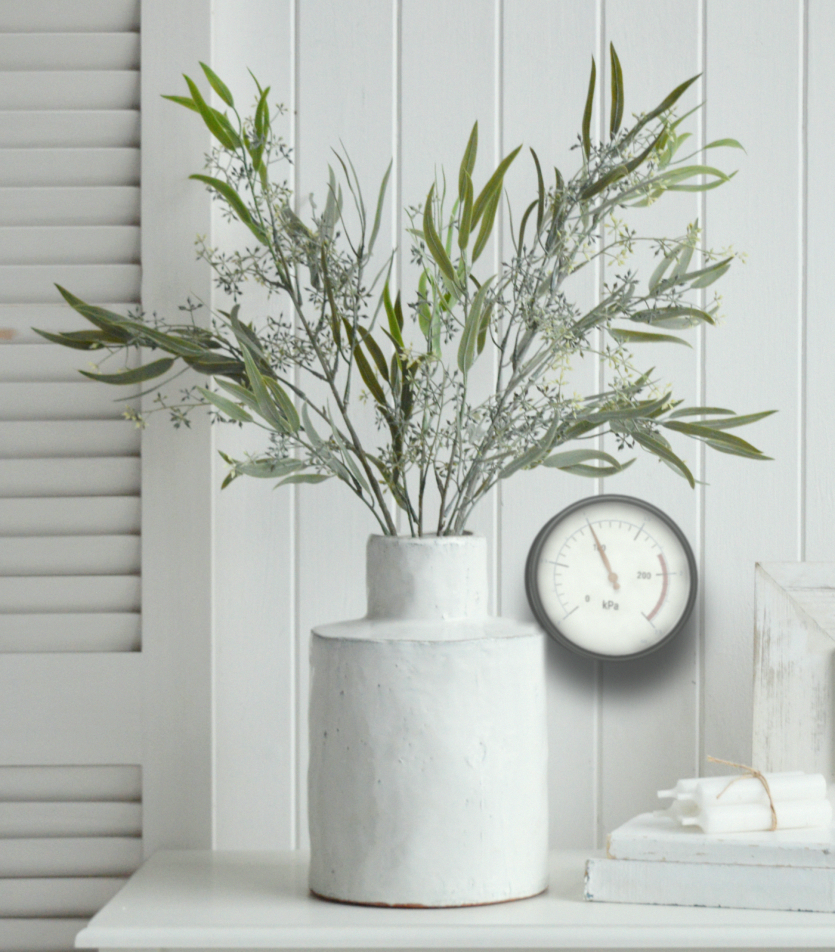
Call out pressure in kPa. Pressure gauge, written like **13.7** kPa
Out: **100** kPa
